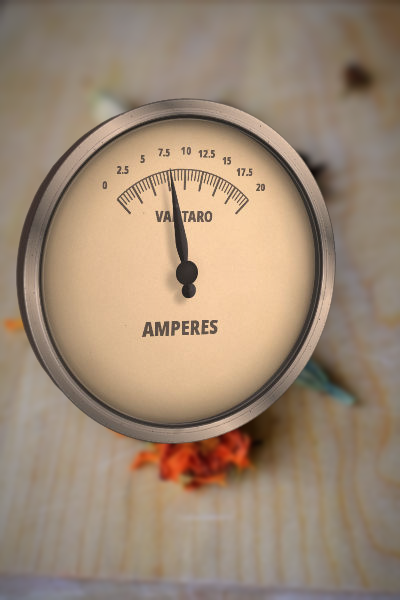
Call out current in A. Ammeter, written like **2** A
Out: **7.5** A
